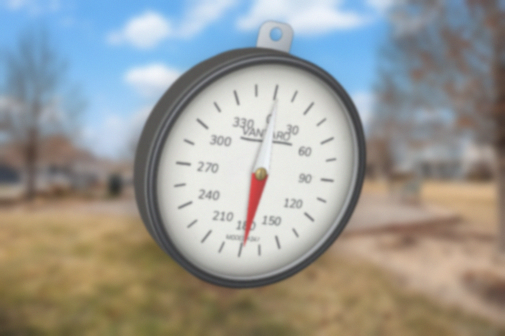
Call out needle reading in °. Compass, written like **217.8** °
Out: **180** °
